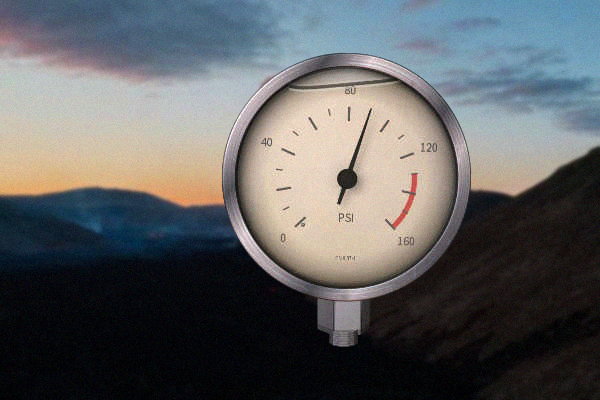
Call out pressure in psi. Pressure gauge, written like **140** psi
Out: **90** psi
